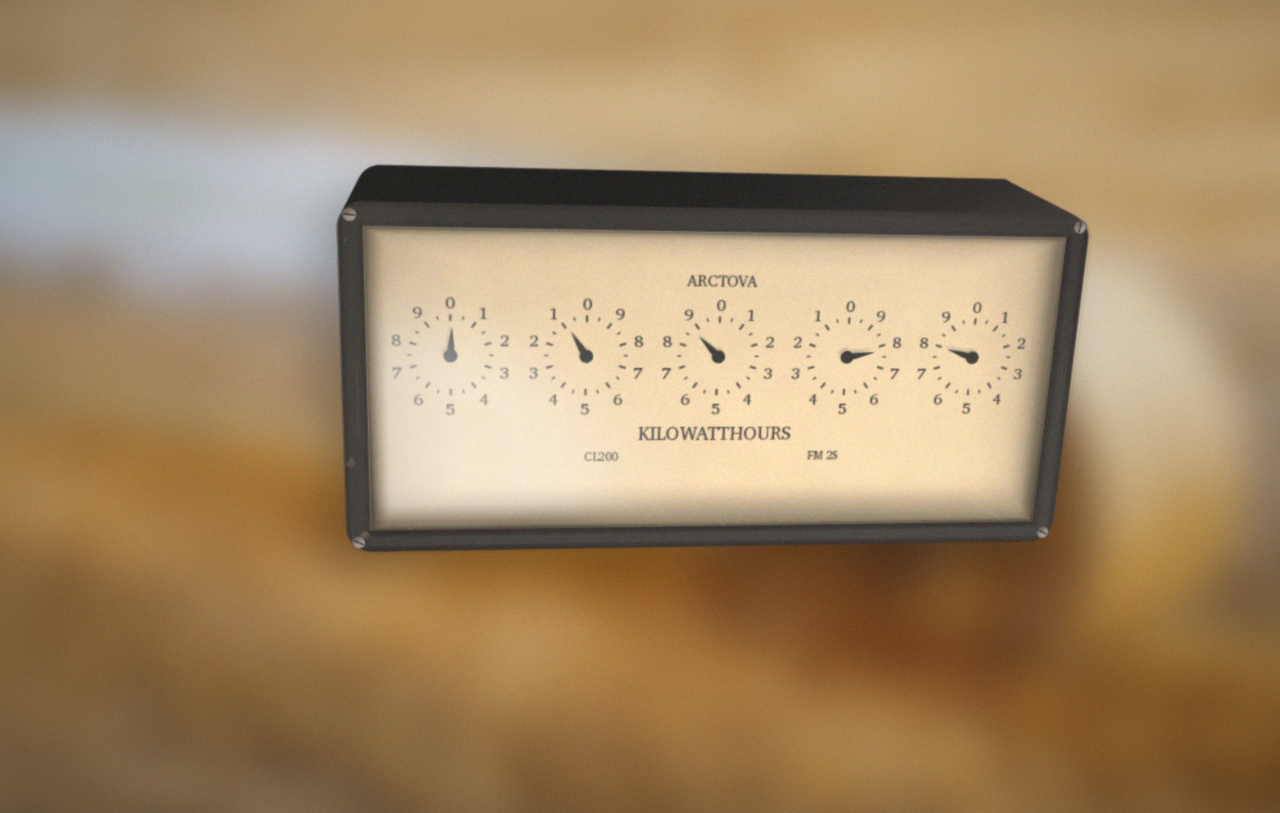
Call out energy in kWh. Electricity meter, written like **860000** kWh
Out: **878** kWh
